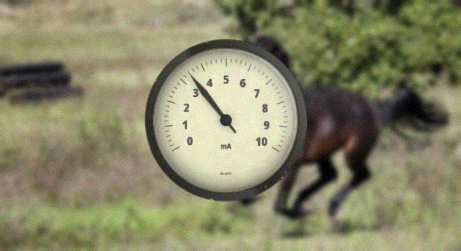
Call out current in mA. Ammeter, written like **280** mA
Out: **3.4** mA
